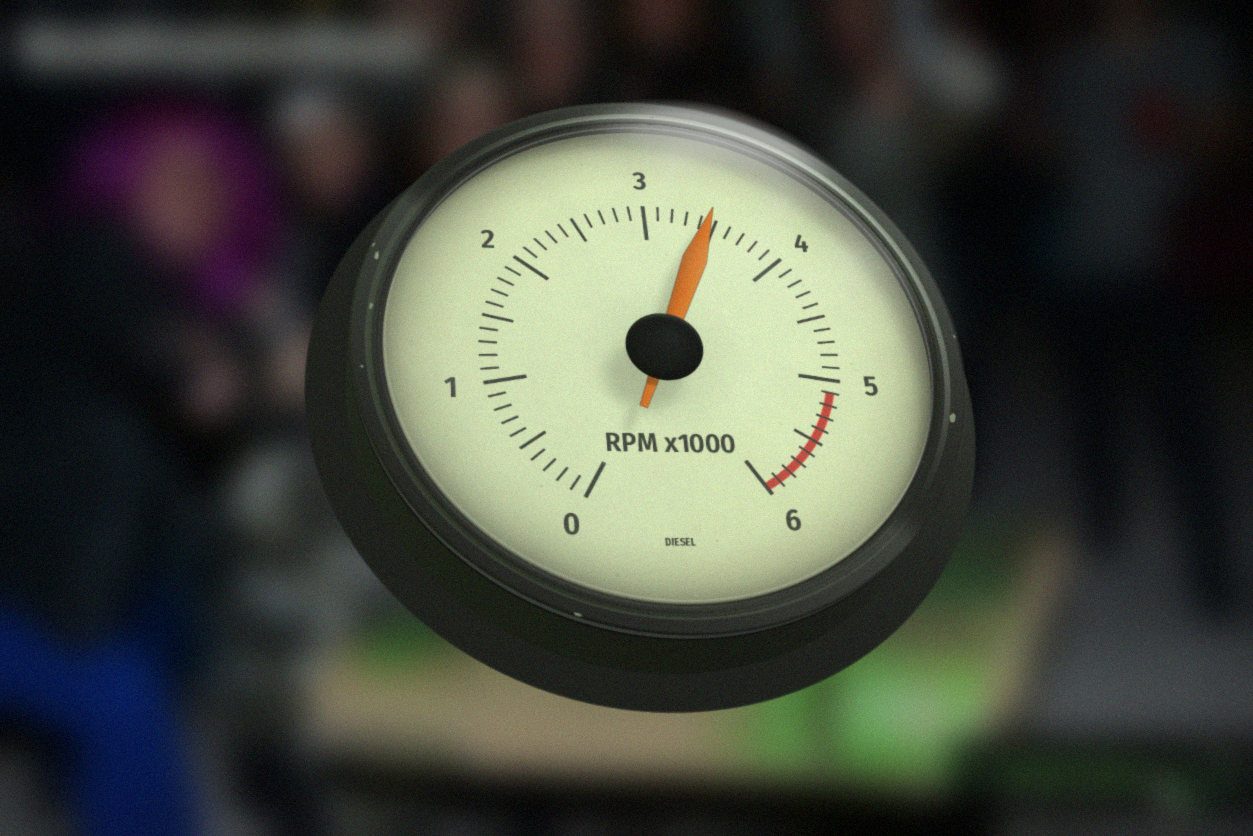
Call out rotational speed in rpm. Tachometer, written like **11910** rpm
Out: **3450** rpm
